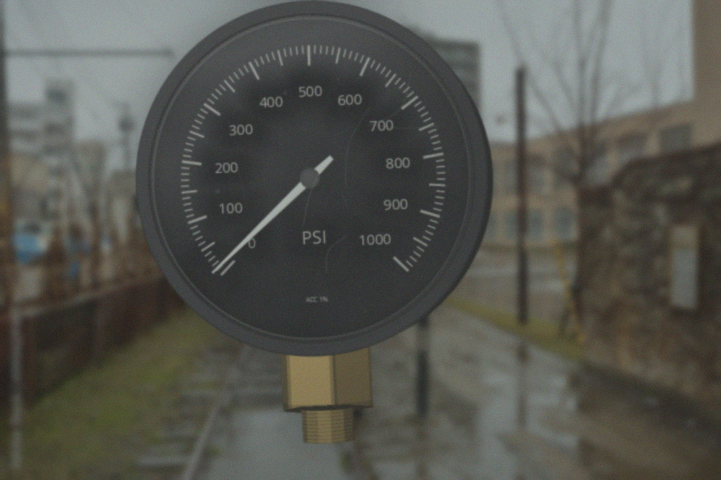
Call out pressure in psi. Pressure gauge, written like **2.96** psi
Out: **10** psi
